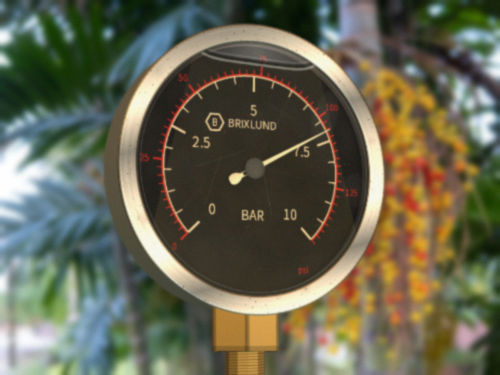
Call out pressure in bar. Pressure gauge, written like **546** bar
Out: **7.25** bar
